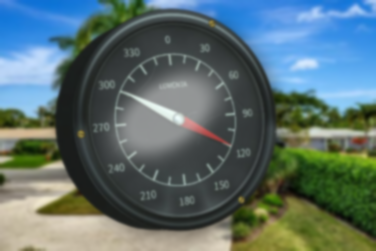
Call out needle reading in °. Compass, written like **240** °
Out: **120** °
